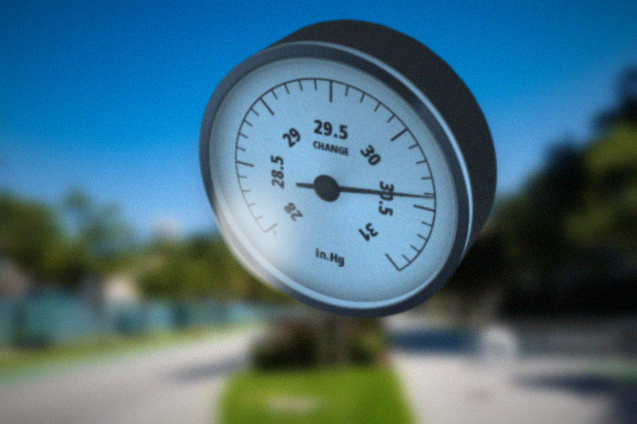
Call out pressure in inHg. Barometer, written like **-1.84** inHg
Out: **30.4** inHg
